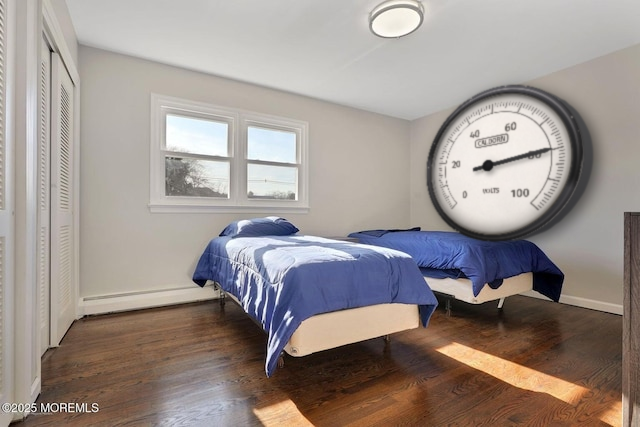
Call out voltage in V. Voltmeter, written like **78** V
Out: **80** V
